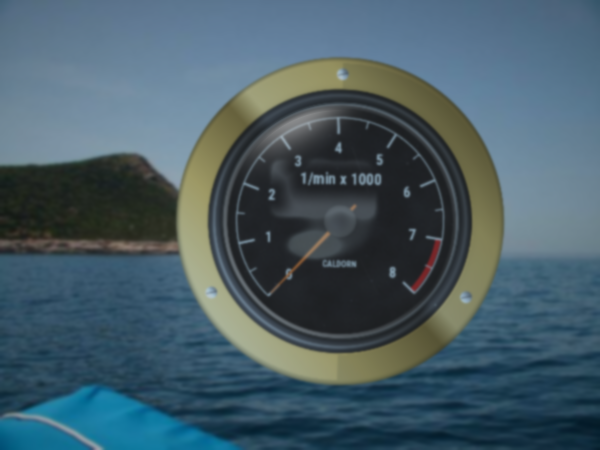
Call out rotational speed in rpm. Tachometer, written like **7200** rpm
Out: **0** rpm
